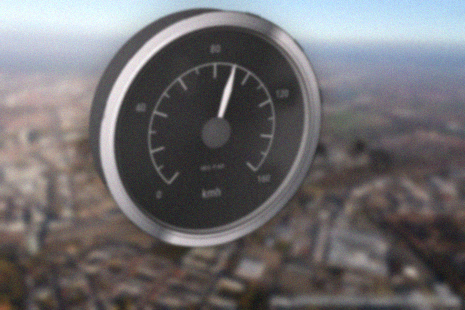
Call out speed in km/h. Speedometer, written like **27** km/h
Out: **90** km/h
